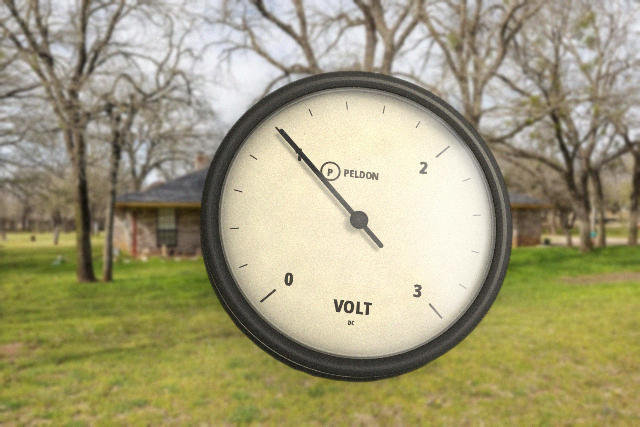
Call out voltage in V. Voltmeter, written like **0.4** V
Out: **1** V
